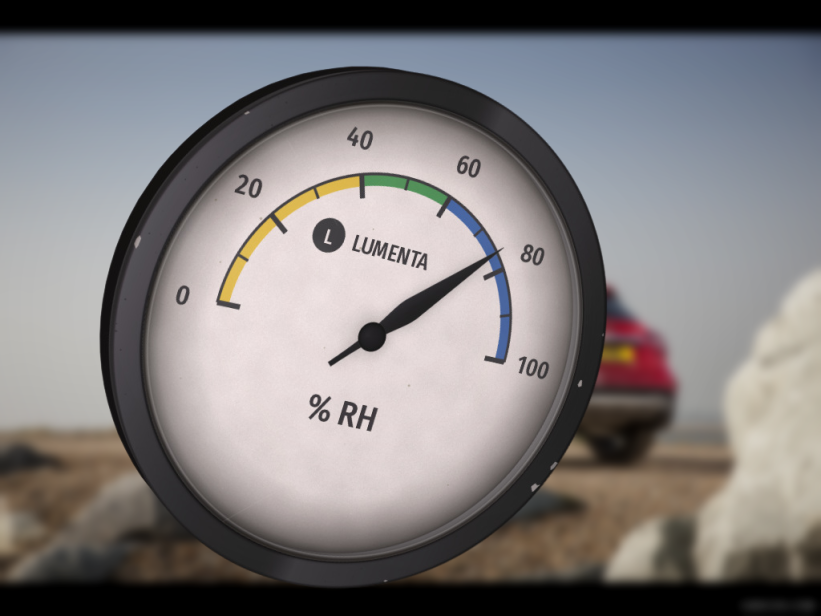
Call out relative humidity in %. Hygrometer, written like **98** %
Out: **75** %
